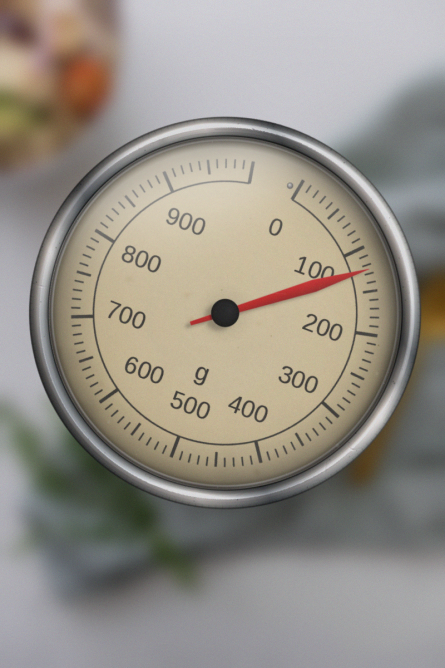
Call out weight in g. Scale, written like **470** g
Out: **125** g
